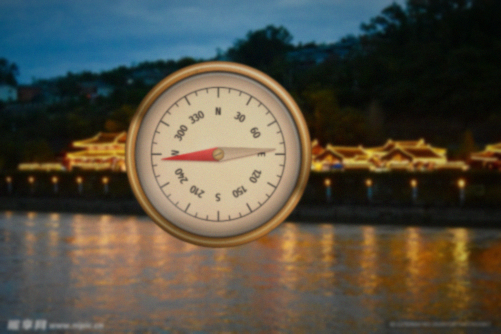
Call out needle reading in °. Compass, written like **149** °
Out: **265** °
